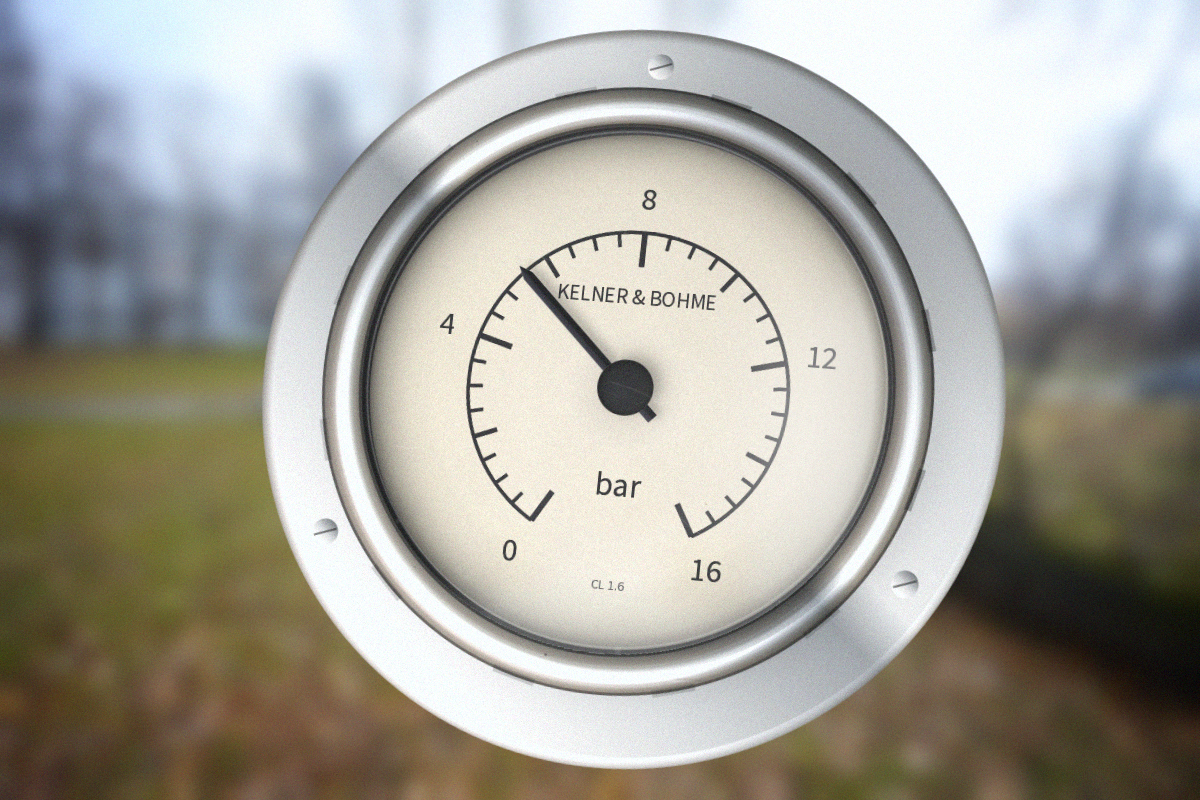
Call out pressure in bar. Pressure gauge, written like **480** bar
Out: **5.5** bar
